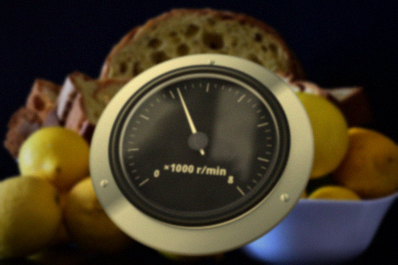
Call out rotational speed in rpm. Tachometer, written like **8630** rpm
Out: **3200** rpm
